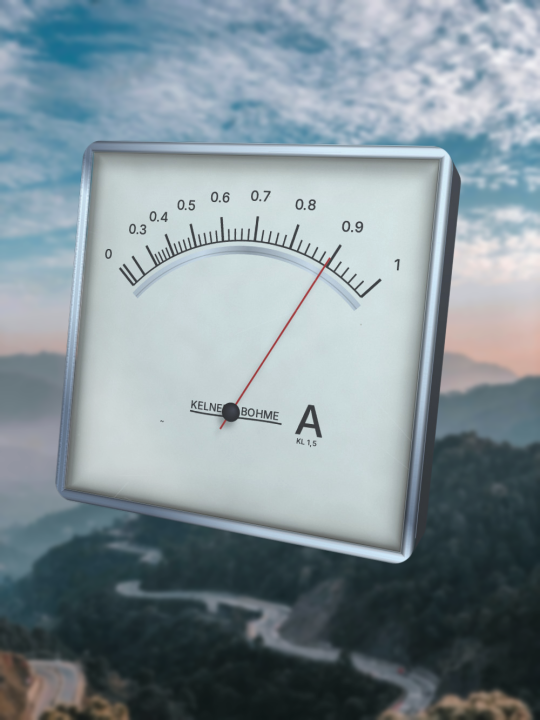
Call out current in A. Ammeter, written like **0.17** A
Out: **0.9** A
